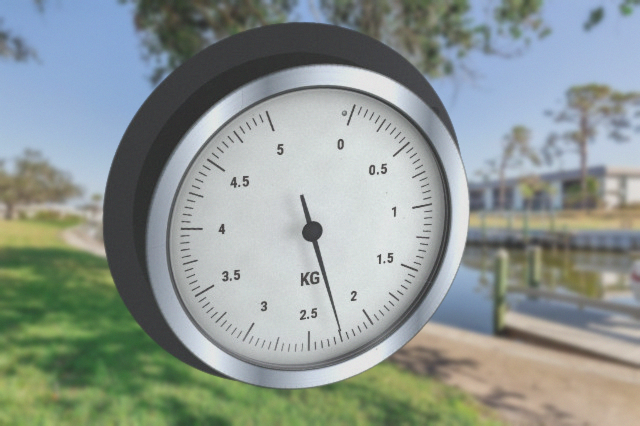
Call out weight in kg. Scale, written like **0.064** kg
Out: **2.25** kg
